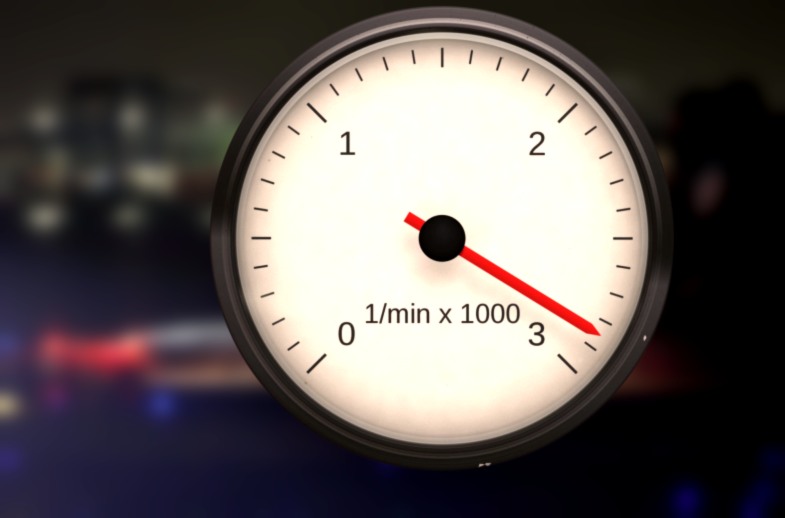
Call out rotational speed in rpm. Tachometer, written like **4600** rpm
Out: **2850** rpm
